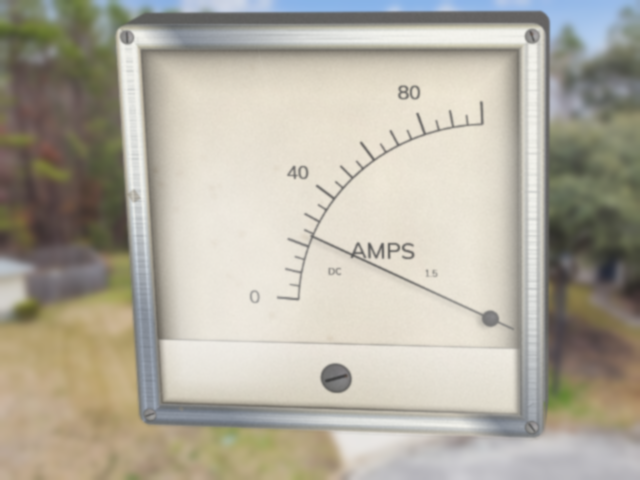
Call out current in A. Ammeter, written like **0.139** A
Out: **25** A
